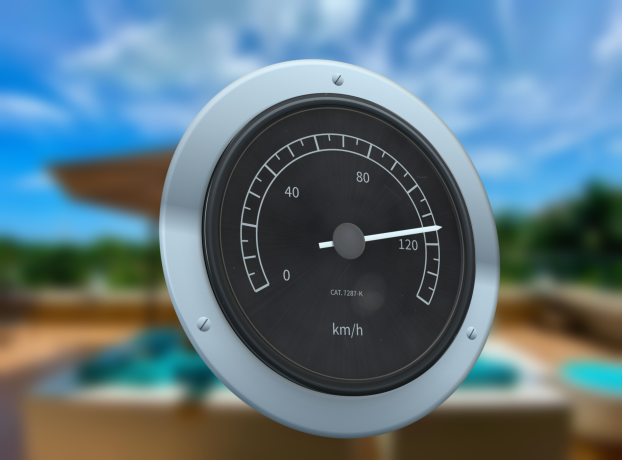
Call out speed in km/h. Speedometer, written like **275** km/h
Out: **115** km/h
